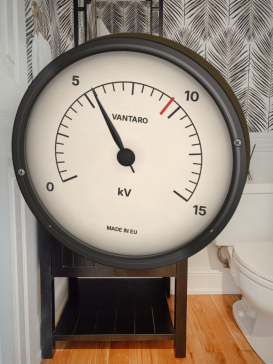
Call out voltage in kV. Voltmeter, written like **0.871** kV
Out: **5.5** kV
